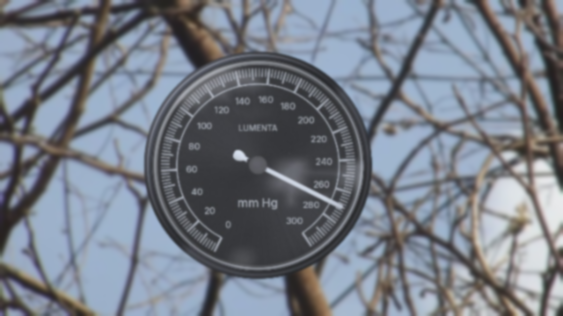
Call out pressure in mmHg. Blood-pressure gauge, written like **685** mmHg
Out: **270** mmHg
